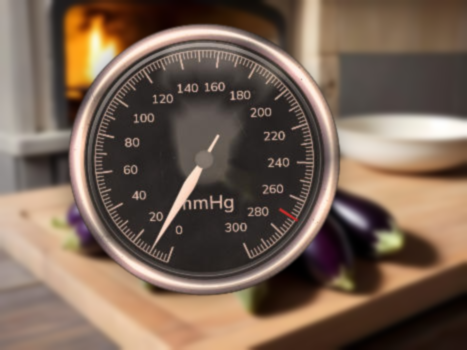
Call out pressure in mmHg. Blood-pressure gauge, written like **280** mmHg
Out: **10** mmHg
